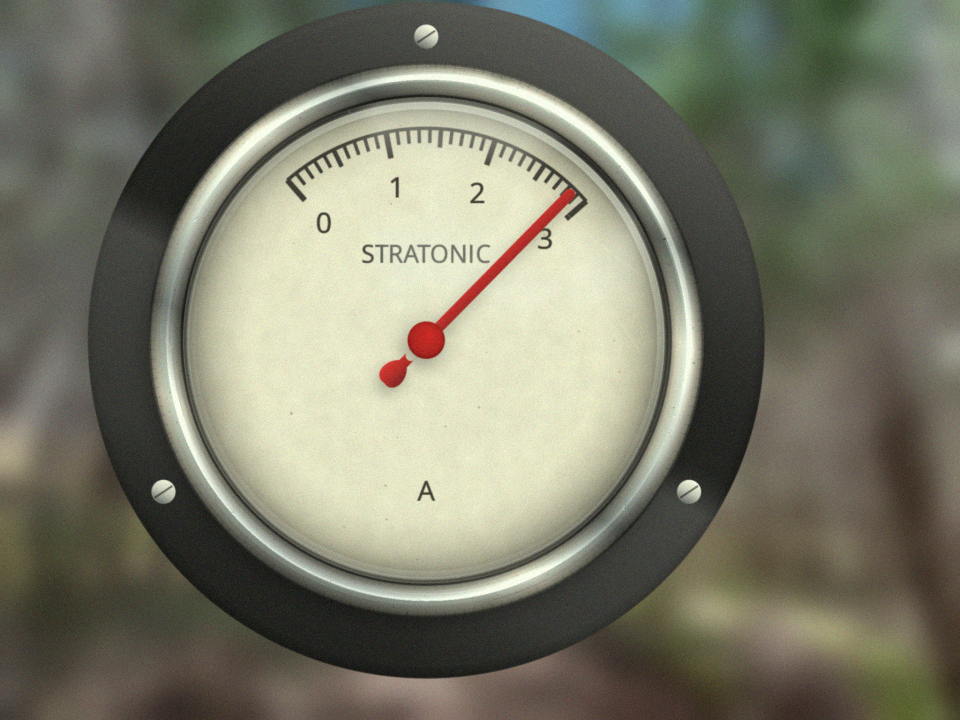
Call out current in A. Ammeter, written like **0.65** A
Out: **2.85** A
